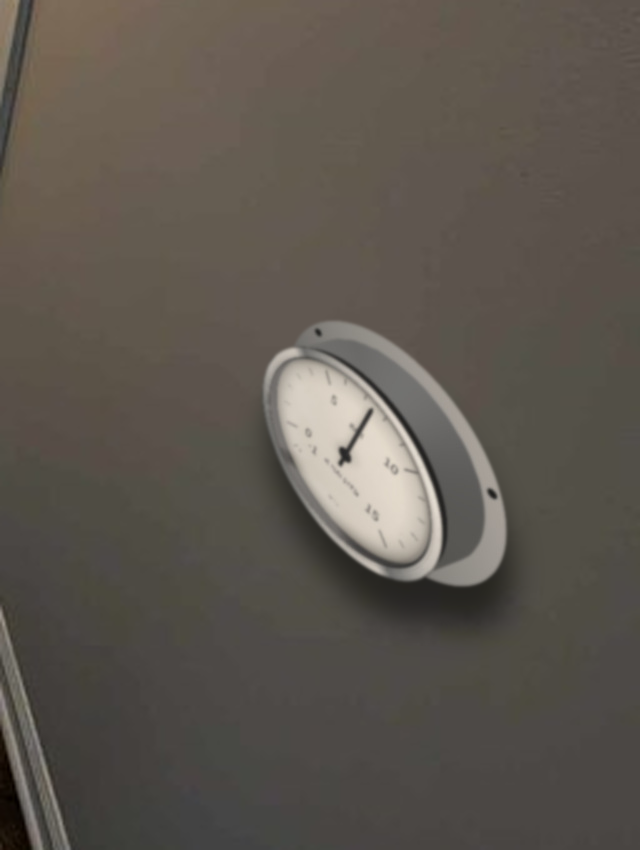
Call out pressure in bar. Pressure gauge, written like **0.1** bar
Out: **7.5** bar
